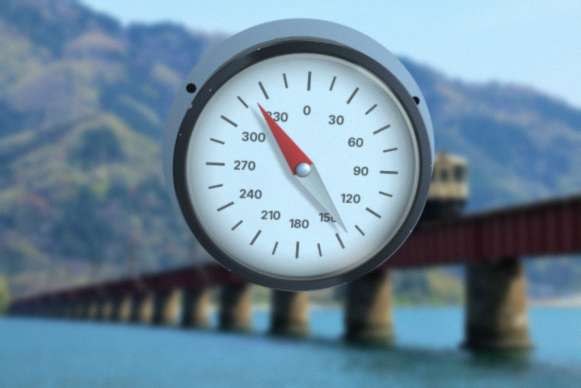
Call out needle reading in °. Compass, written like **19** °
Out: **322.5** °
